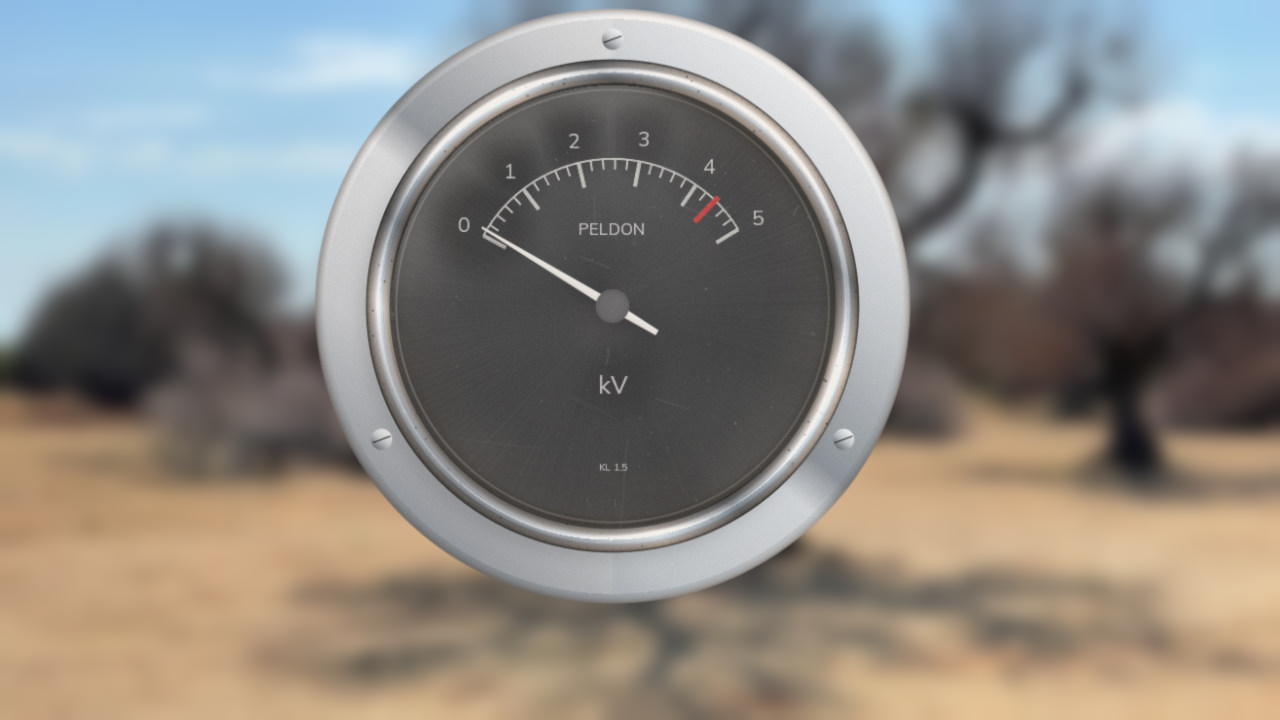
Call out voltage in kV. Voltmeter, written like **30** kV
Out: **0.1** kV
